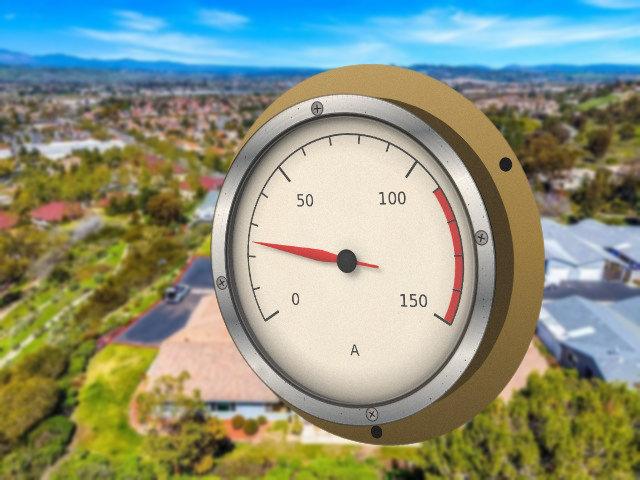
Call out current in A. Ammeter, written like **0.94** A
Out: **25** A
